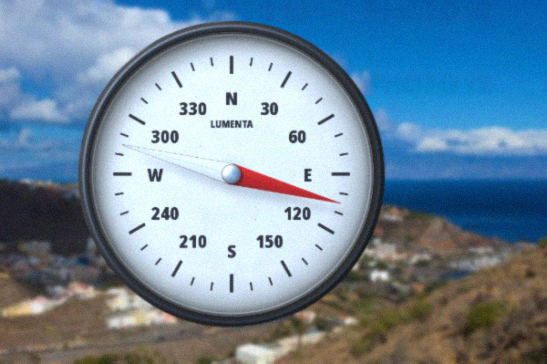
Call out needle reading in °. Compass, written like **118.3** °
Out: **105** °
